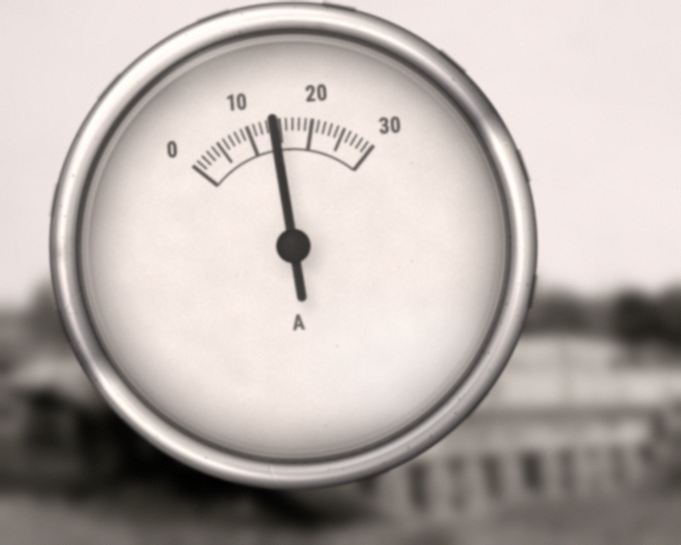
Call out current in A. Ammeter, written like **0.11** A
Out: **14** A
